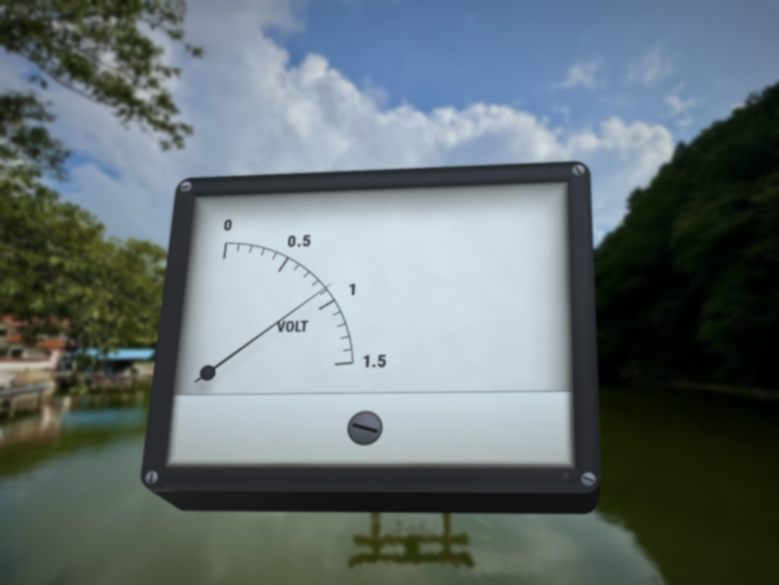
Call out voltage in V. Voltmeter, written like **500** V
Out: **0.9** V
